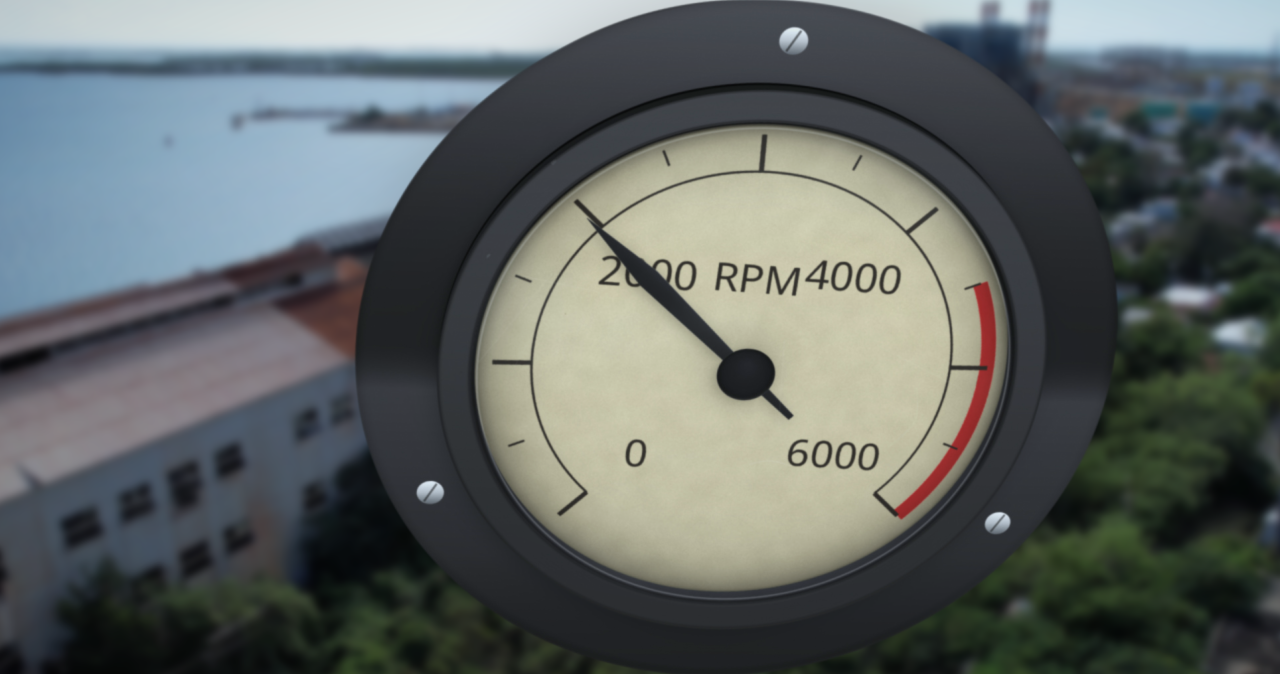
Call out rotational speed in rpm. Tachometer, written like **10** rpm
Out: **2000** rpm
